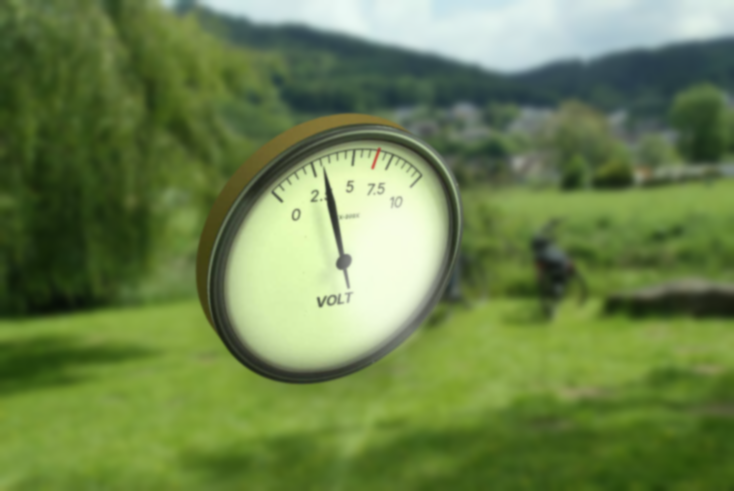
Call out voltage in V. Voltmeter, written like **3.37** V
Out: **3** V
